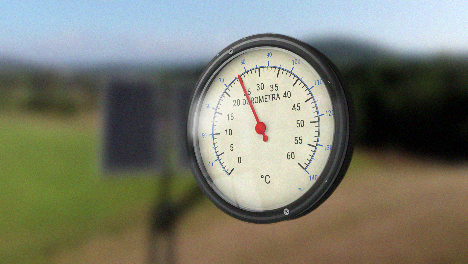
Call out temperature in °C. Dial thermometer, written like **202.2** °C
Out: **25** °C
